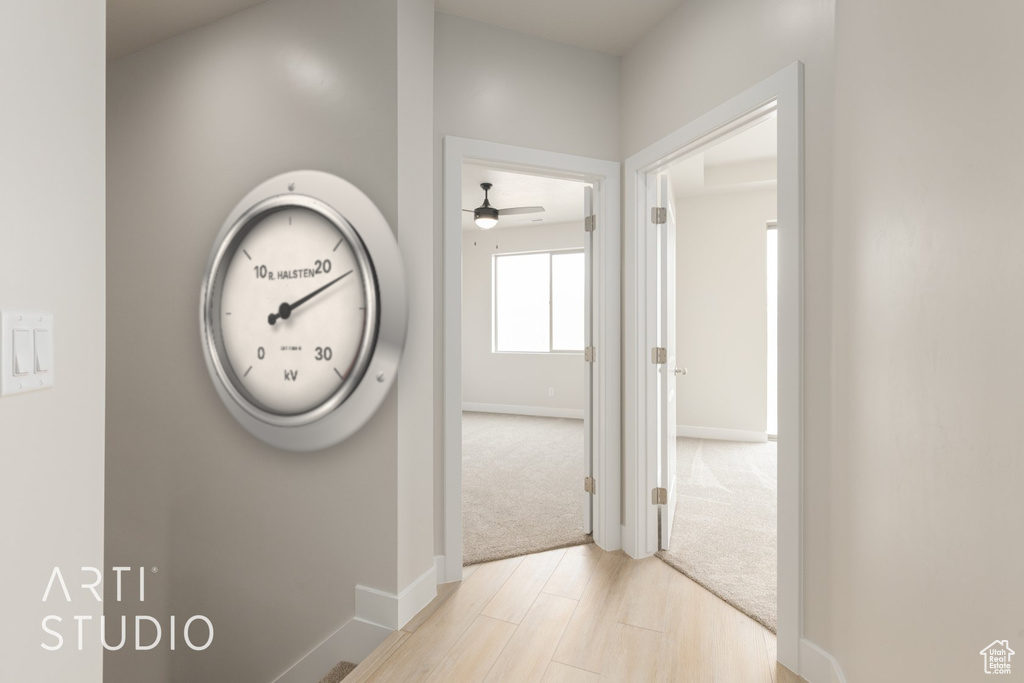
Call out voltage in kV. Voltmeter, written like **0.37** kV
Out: **22.5** kV
